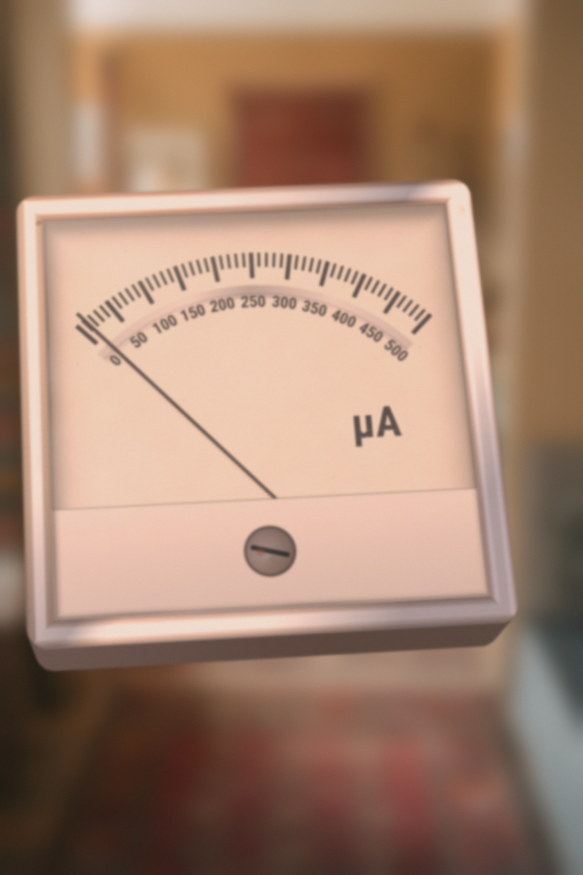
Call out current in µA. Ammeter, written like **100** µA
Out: **10** µA
